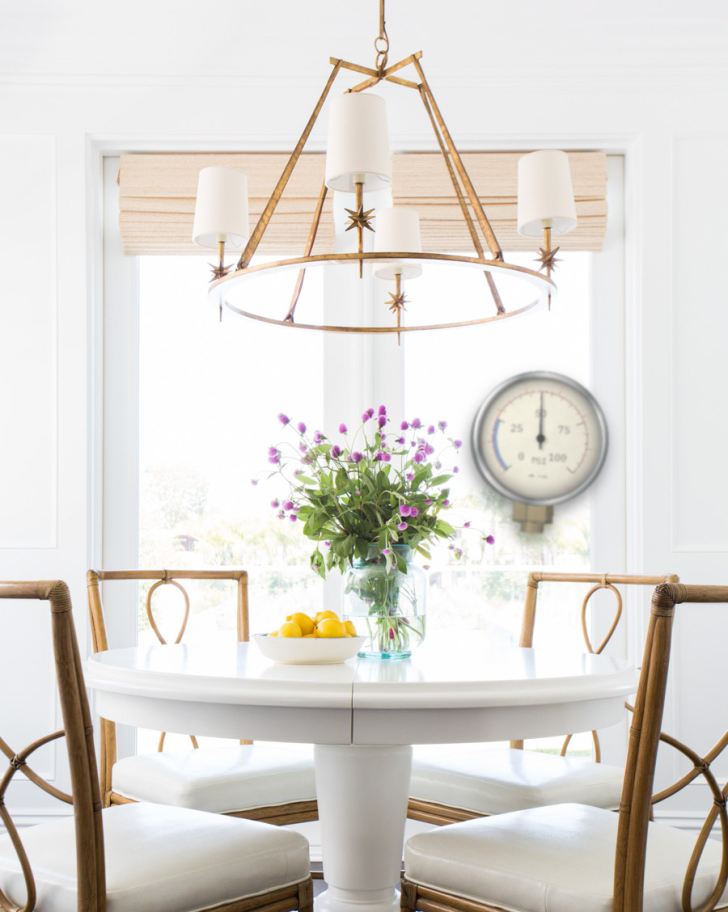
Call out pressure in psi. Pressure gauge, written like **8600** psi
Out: **50** psi
